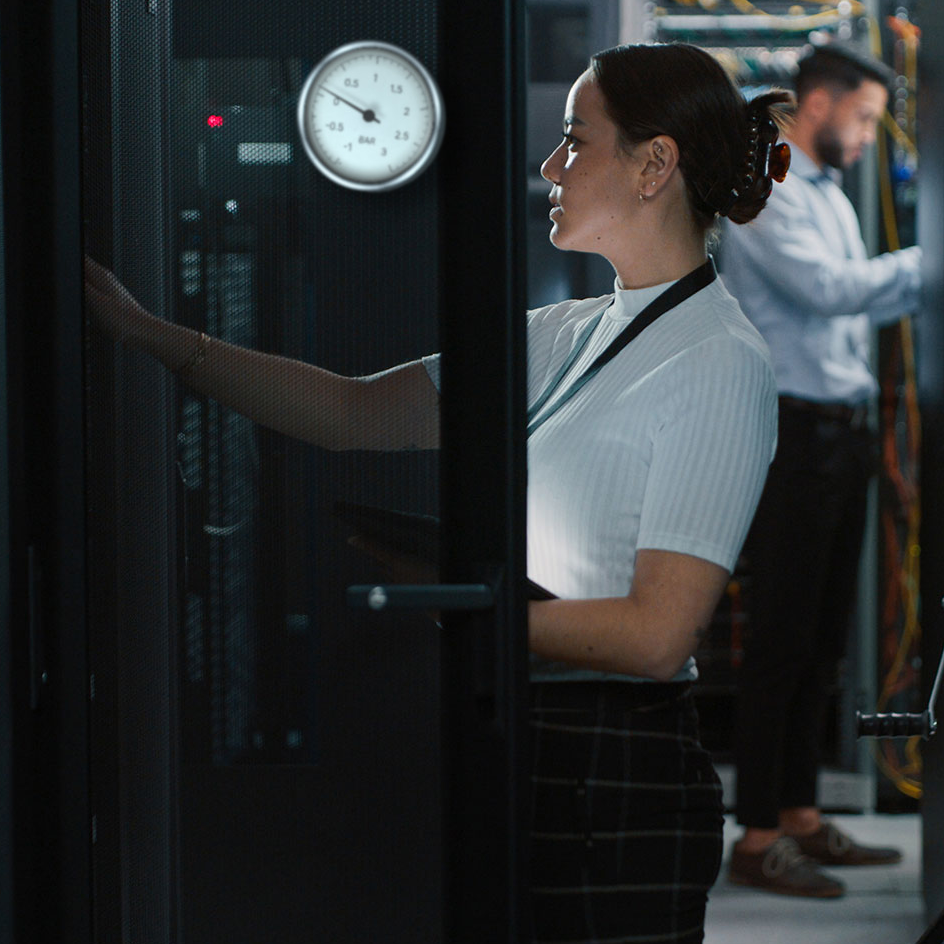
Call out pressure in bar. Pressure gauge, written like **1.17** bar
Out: **0.1** bar
